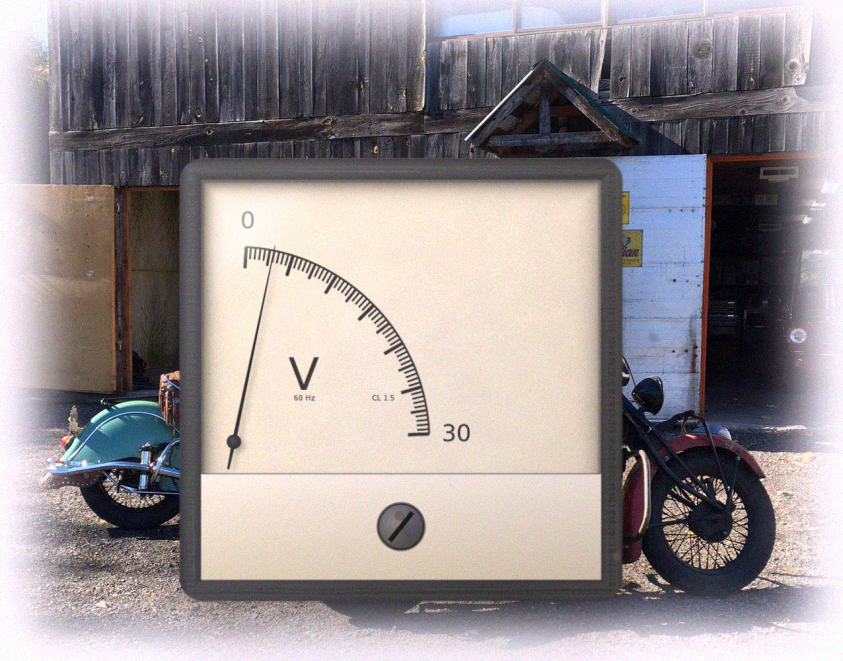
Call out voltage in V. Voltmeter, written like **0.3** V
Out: **3** V
